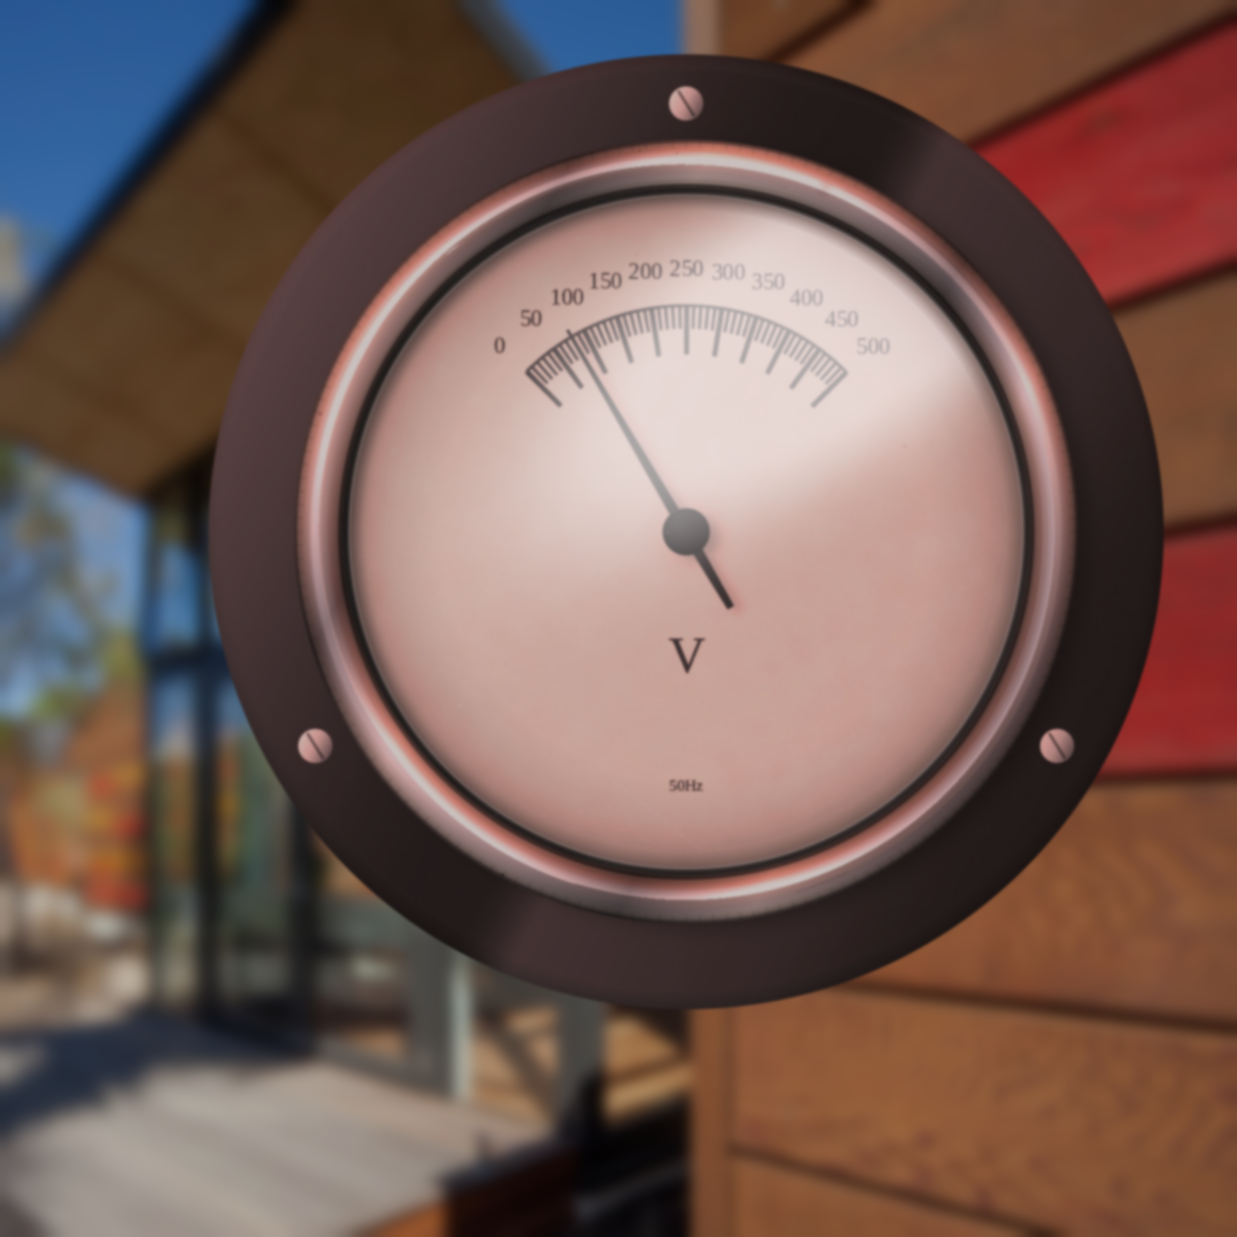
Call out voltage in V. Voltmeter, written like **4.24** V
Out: **80** V
